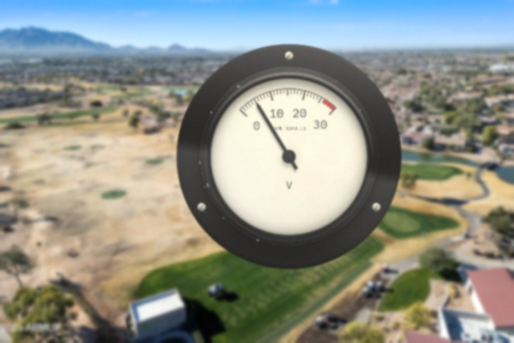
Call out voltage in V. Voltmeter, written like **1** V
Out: **5** V
